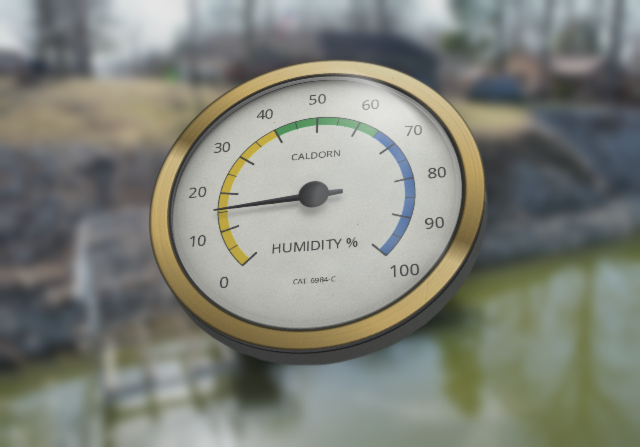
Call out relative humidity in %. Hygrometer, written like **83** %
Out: **15** %
